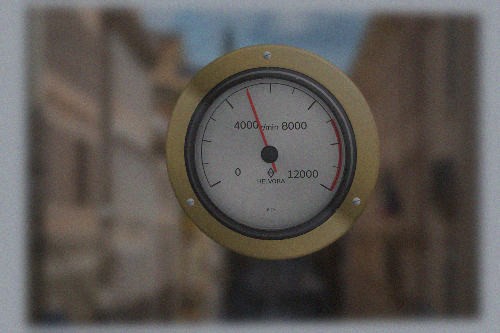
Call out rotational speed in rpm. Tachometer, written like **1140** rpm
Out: **5000** rpm
